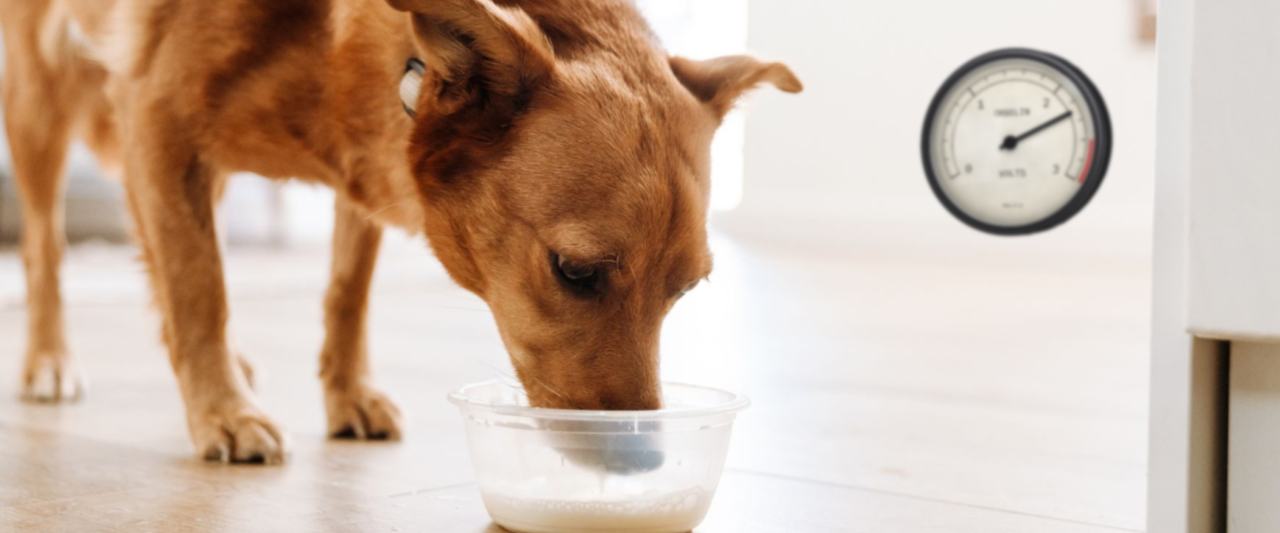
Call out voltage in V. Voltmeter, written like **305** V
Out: **2.3** V
